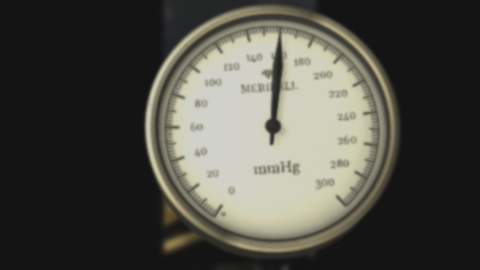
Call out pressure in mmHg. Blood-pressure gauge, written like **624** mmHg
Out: **160** mmHg
